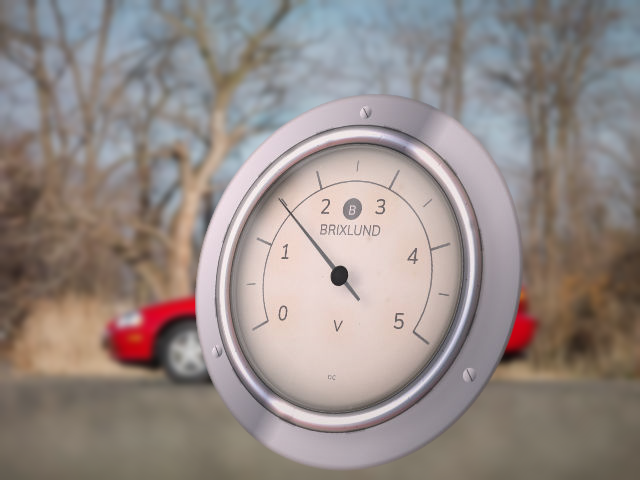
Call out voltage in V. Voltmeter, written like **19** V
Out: **1.5** V
